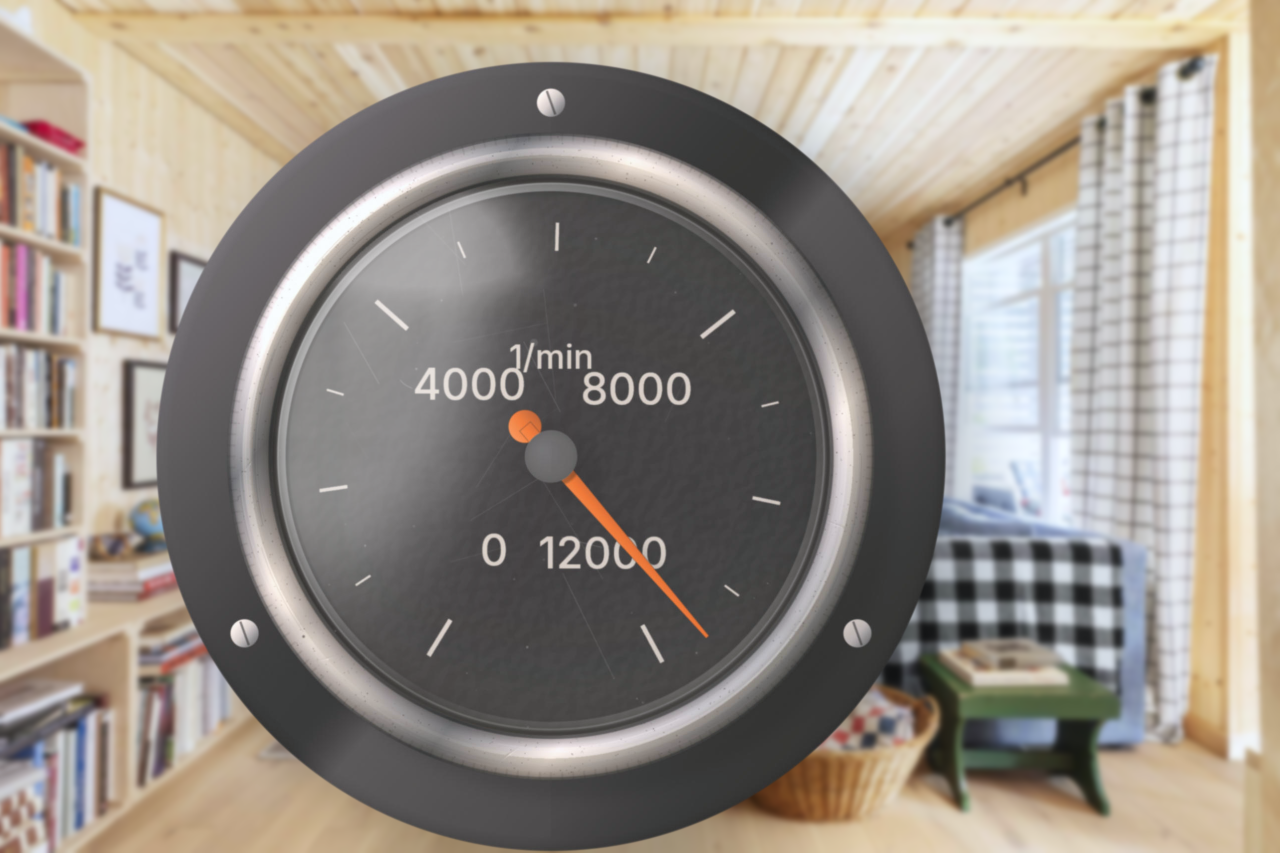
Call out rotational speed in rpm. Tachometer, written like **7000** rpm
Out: **11500** rpm
